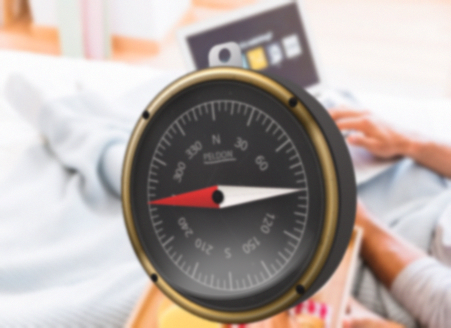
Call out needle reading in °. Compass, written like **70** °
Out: **270** °
